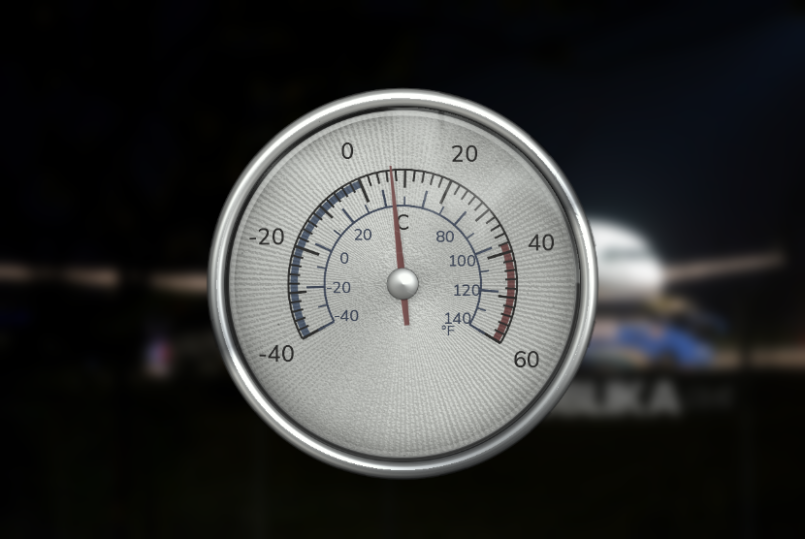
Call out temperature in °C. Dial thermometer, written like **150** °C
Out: **7** °C
